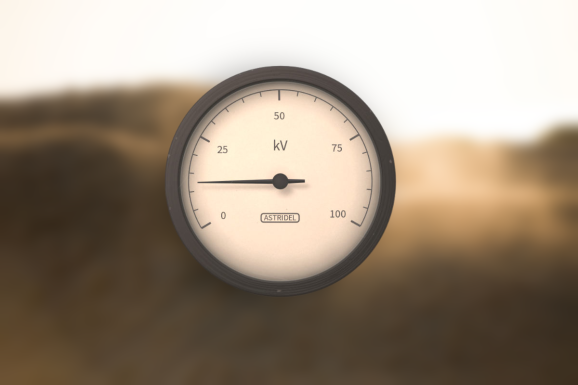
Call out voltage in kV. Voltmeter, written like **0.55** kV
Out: **12.5** kV
